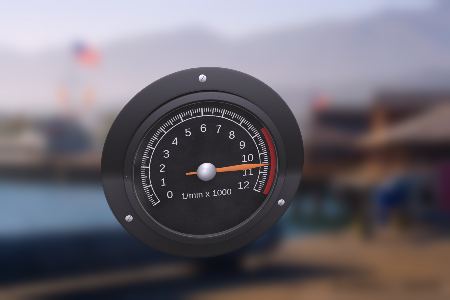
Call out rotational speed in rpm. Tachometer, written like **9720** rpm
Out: **10500** rpm
